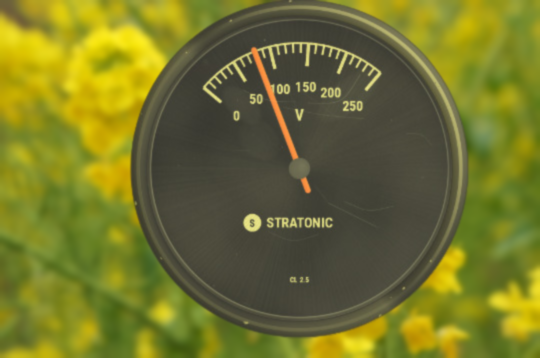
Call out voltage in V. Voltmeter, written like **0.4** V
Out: **80** V
